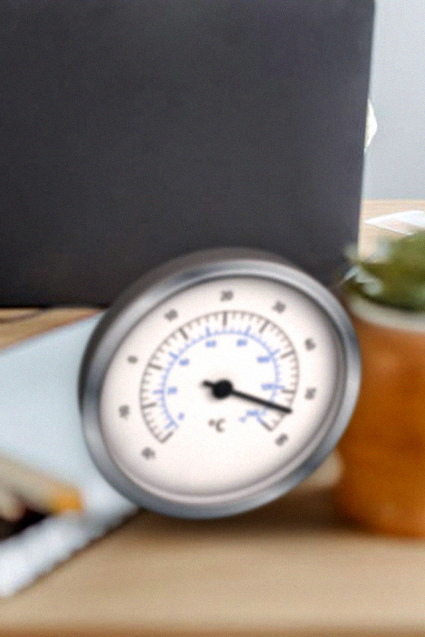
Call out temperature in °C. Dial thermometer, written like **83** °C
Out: **54** °C
